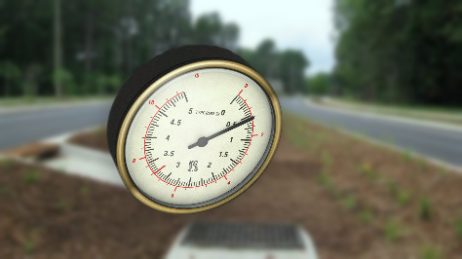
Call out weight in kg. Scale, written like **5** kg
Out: **0.5** kg
